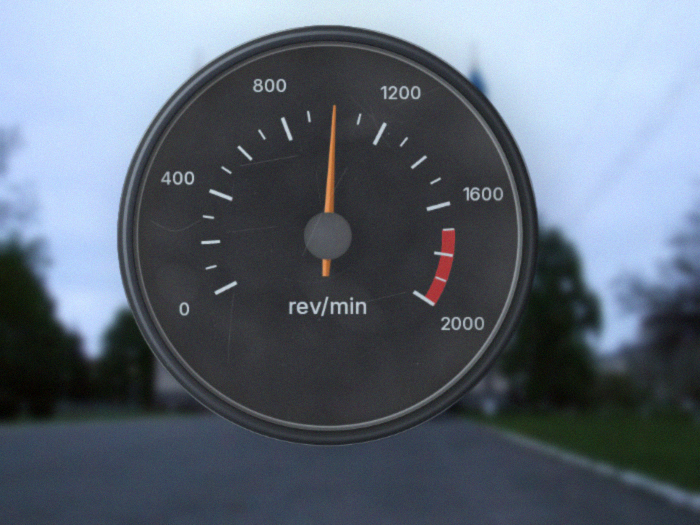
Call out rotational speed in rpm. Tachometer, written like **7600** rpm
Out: **1000** rpm
